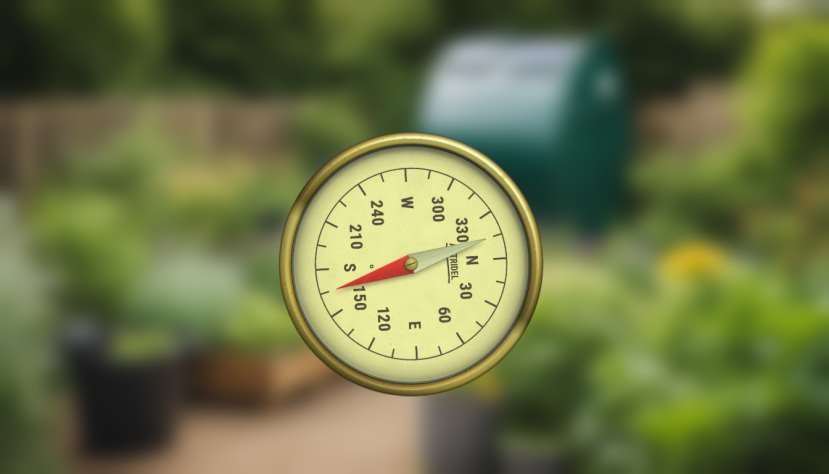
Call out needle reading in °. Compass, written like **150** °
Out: **165** °
